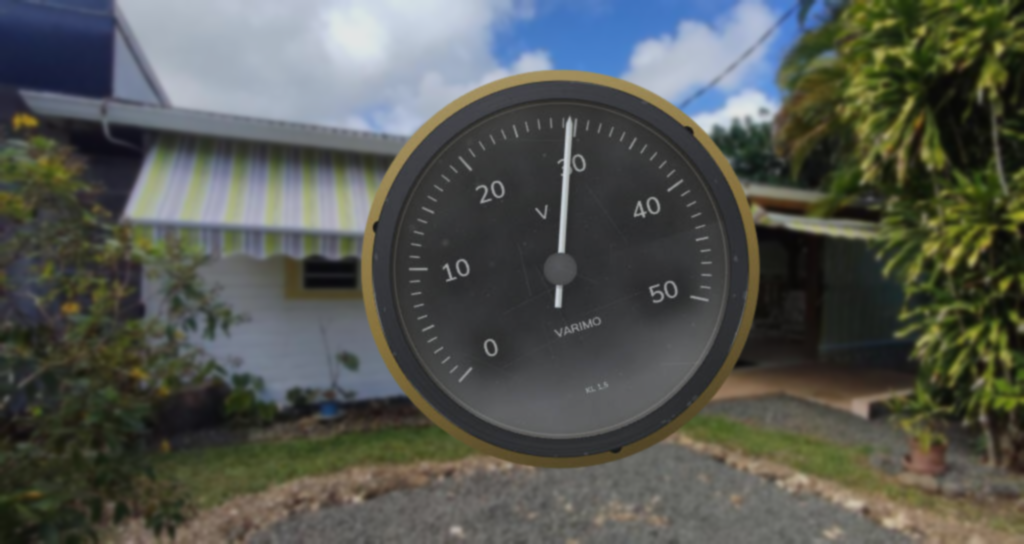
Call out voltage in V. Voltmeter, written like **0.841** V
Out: **29.5** V
